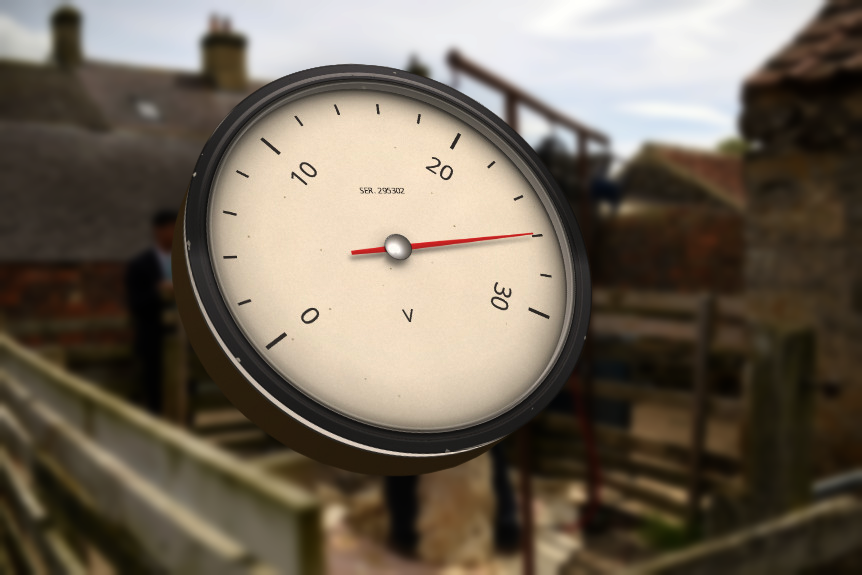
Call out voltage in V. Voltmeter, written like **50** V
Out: **26** V
